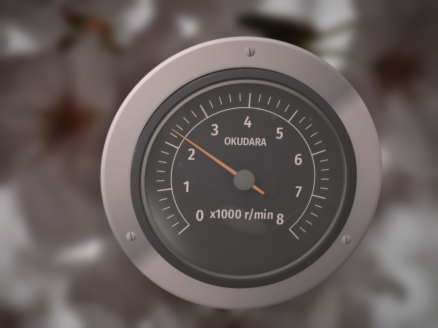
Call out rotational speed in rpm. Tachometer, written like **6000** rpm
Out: **2300** rpm
